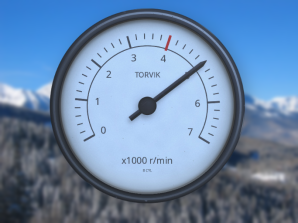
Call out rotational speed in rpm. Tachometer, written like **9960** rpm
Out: **5000** rpm
